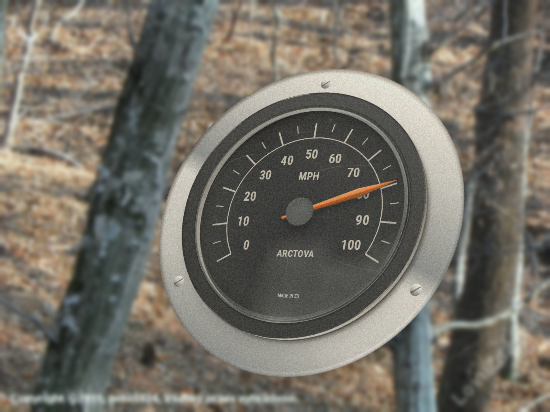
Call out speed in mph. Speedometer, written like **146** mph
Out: **80** mph
